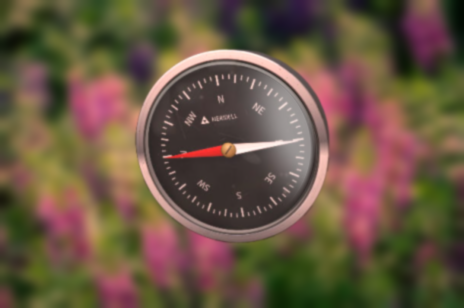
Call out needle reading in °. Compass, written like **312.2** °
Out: **270** °
